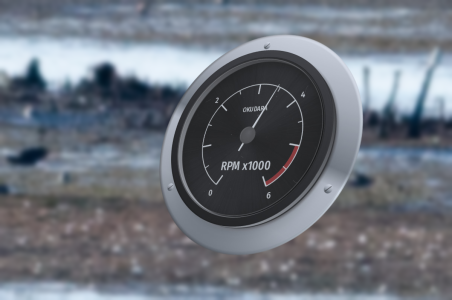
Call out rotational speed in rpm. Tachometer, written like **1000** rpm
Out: **3500** rpm
